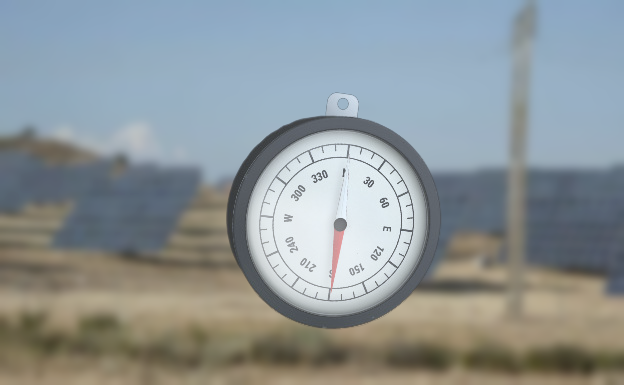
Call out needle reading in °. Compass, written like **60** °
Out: **180** °
